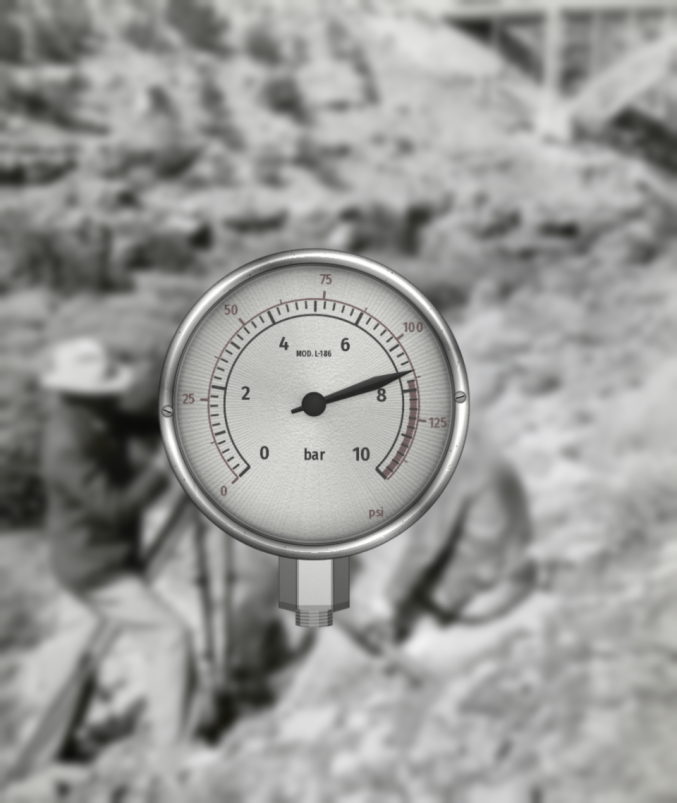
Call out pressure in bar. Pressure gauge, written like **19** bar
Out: **7.6** bar
